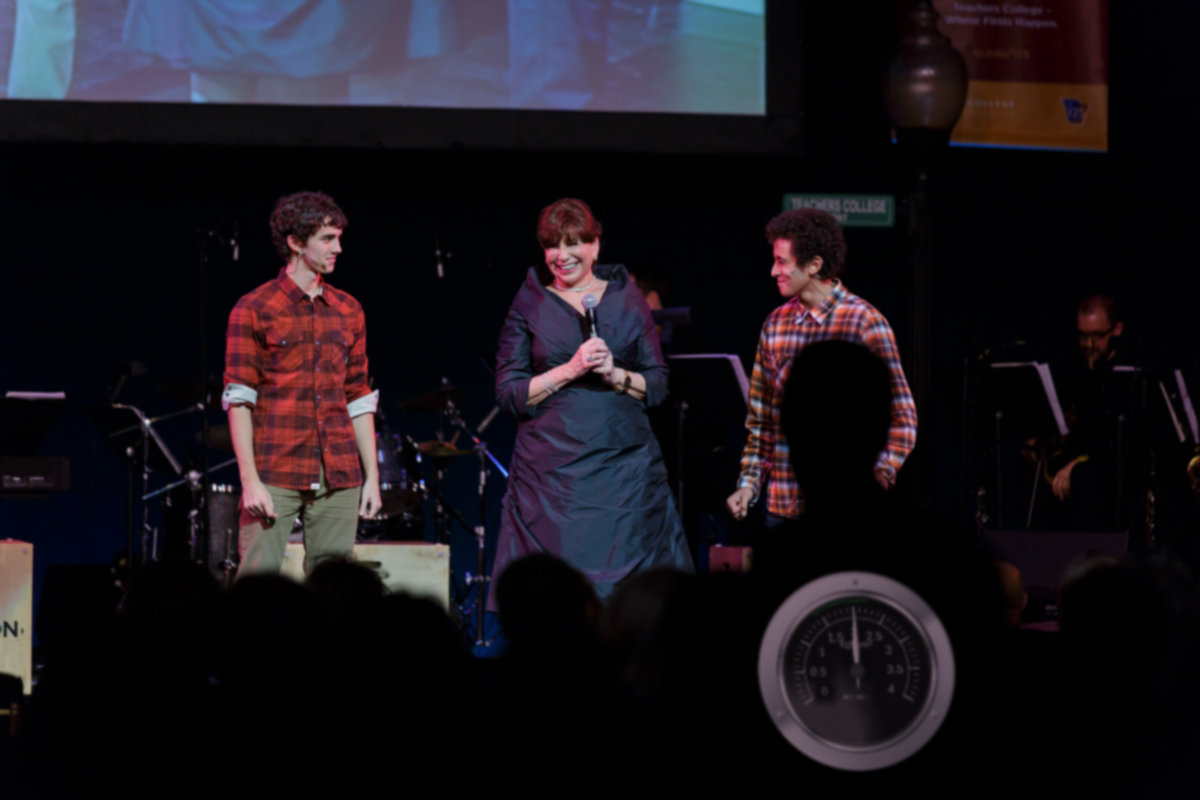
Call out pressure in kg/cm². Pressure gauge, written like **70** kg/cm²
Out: **2** kg/cm²
